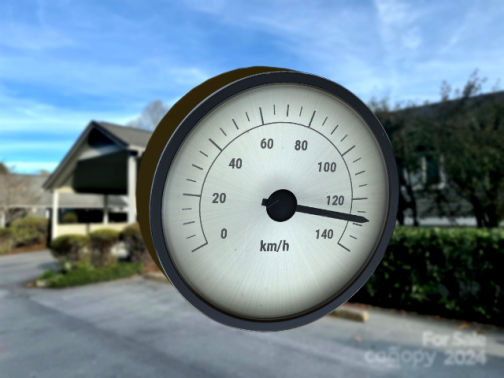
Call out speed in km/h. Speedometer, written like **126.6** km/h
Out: **127.5** km/h
